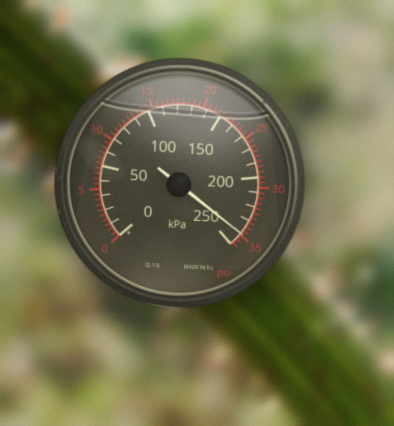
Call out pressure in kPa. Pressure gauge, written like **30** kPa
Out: **240** kPa
